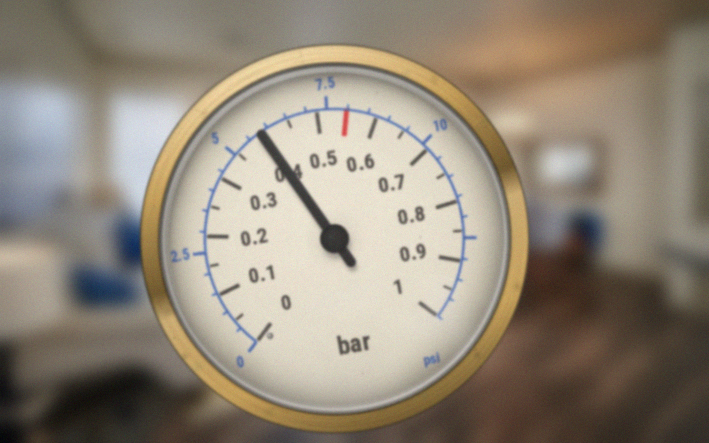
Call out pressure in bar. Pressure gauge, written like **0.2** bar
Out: **0.4** bar
